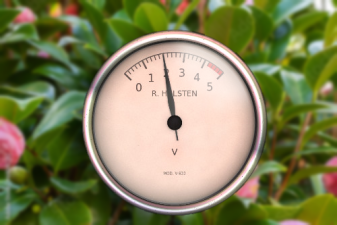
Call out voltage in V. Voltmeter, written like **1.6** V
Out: **2** V
